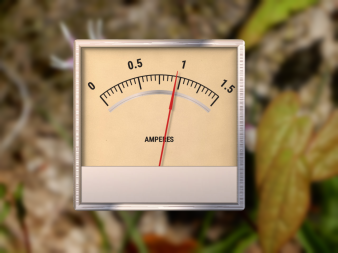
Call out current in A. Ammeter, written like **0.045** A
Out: **0.95** A
